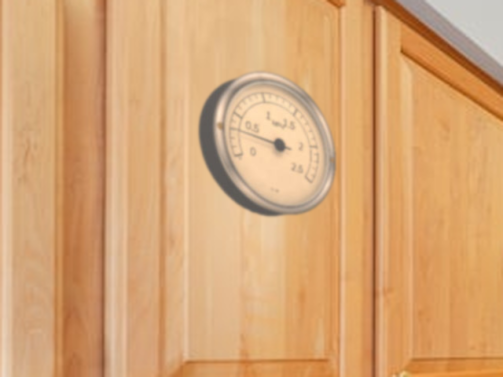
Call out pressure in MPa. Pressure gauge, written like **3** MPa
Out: **0.3** MPa
